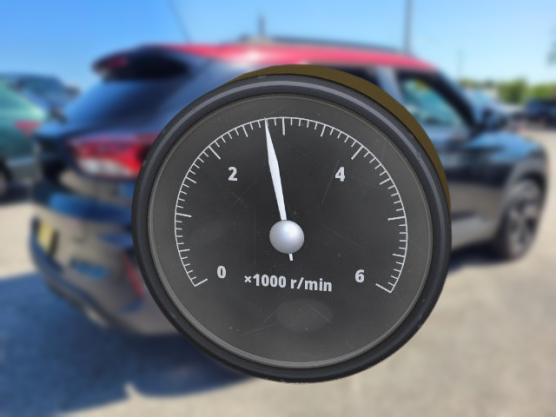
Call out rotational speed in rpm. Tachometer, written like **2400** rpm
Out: **2800** rpm
